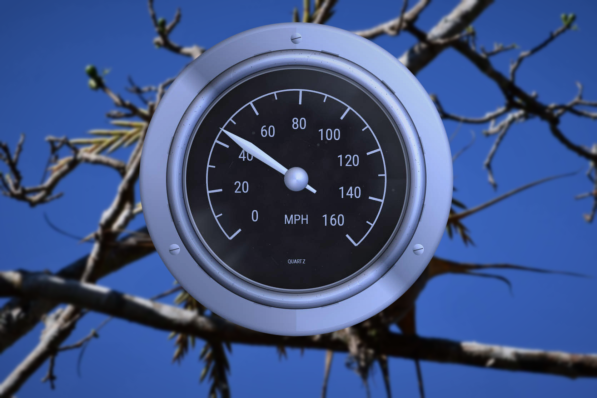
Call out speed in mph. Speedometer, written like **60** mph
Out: **45** mph
